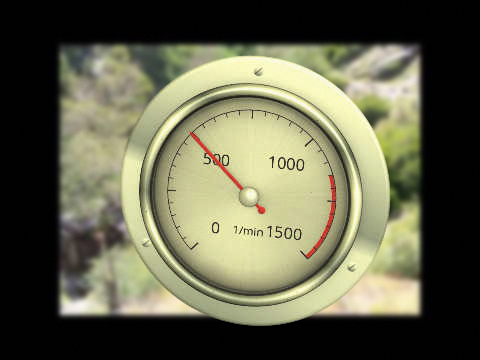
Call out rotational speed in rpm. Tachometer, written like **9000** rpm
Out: **500** rpm
